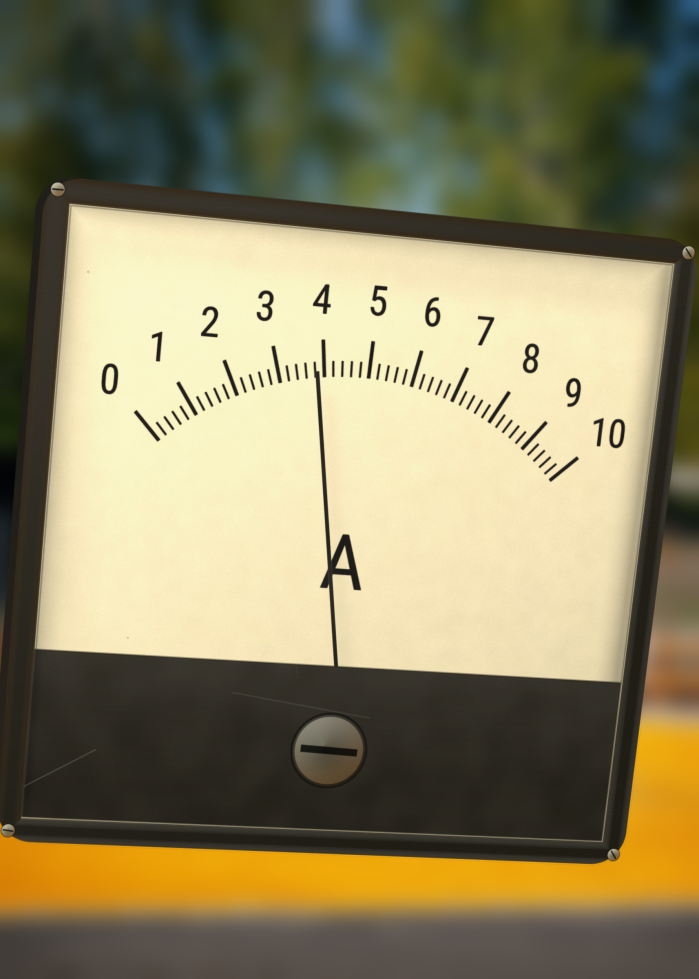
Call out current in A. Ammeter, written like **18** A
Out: **3.8** A
